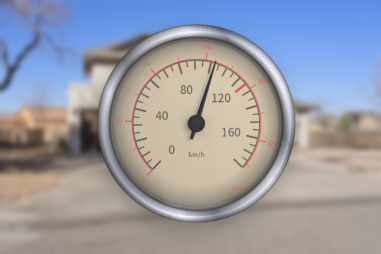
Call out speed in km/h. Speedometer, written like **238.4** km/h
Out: **102.5** km/h
